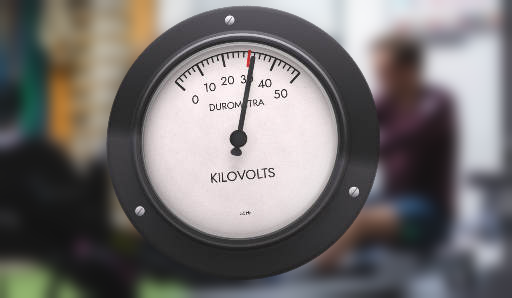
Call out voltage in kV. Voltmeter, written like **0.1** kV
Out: **32** kV
